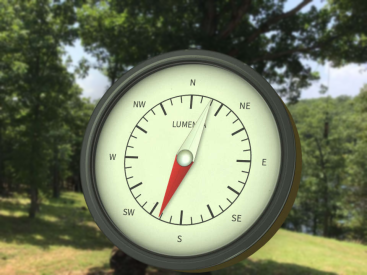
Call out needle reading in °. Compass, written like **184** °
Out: **200** °
